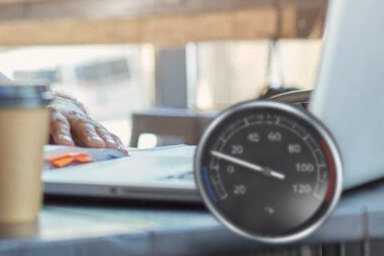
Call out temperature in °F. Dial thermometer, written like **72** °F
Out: **10** °F
